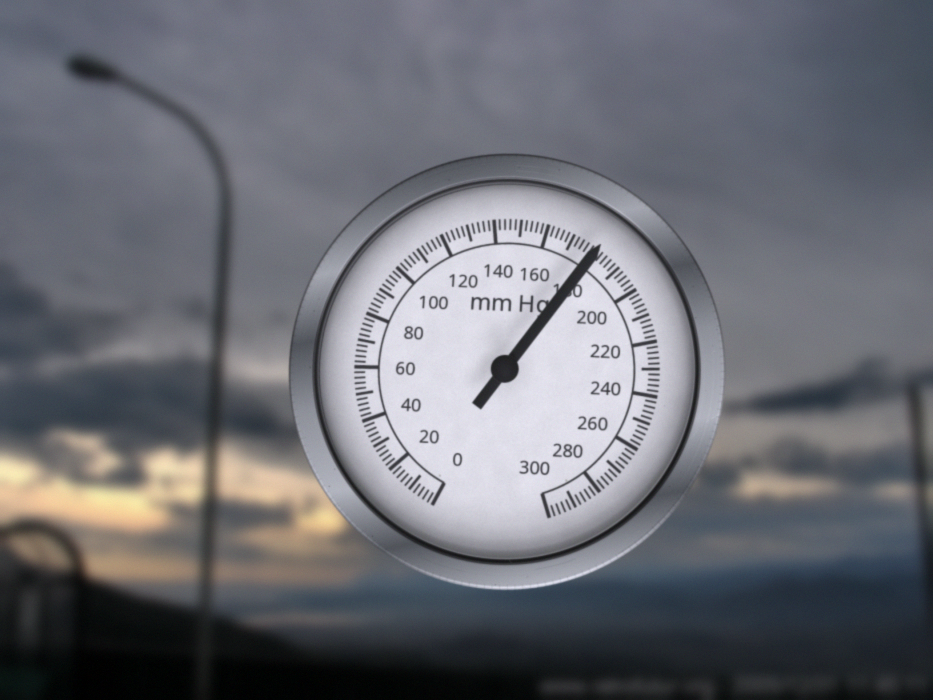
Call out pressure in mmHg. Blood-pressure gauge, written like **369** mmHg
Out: **180** mmHg
